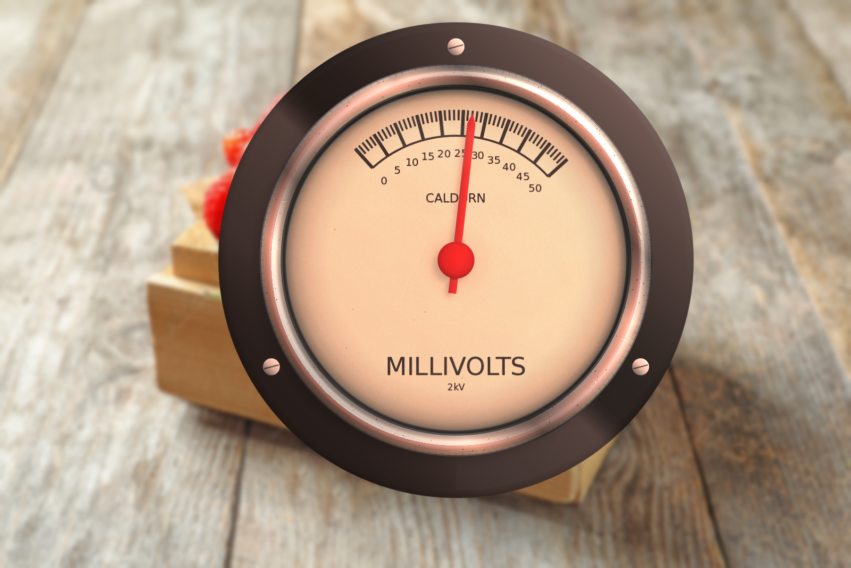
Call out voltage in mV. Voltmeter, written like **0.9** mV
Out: **27** mV
